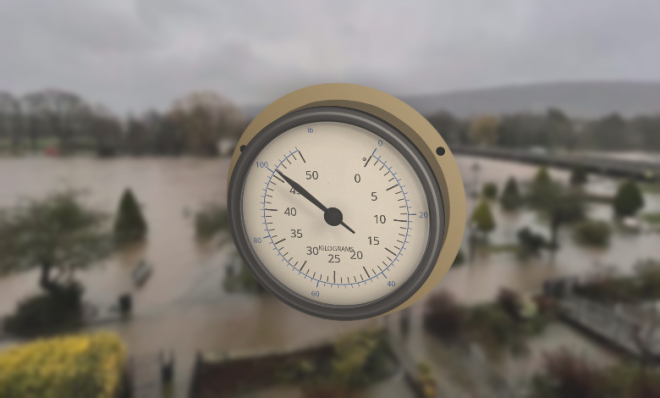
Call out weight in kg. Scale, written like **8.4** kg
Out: **46** kg
